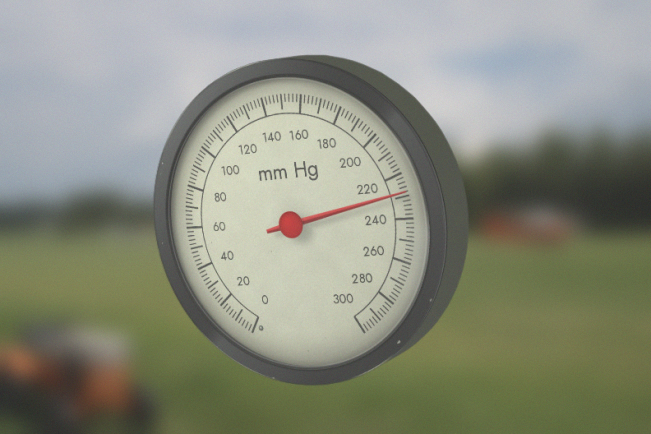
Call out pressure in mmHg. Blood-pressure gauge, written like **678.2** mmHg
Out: **228** mmHg
